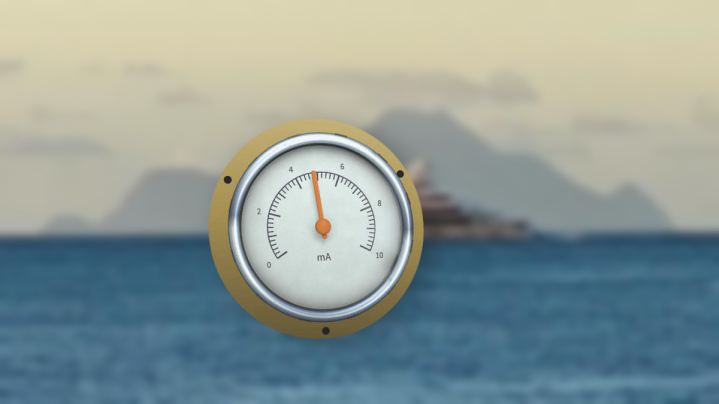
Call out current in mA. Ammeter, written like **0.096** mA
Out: **4.8** mA
